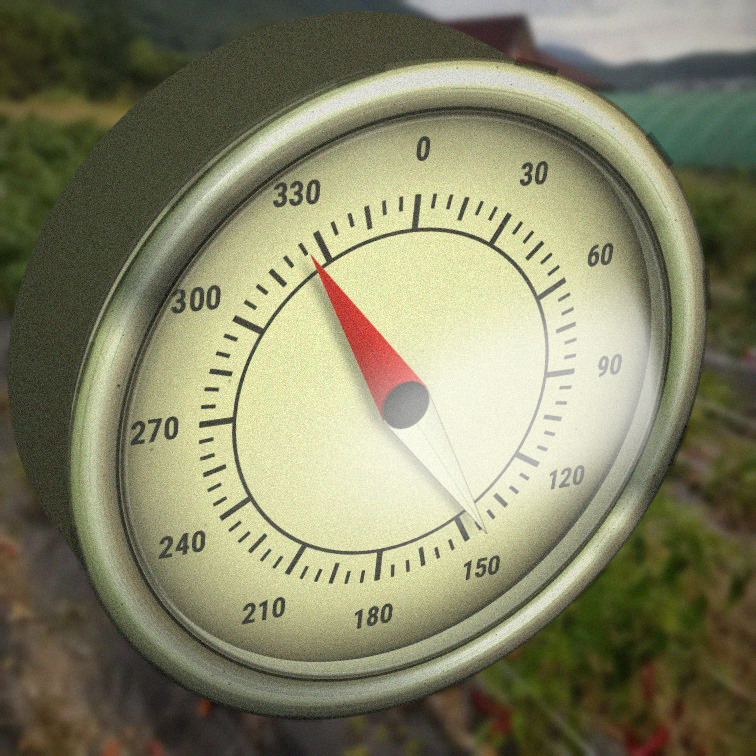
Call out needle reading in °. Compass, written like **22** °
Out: **325** °
